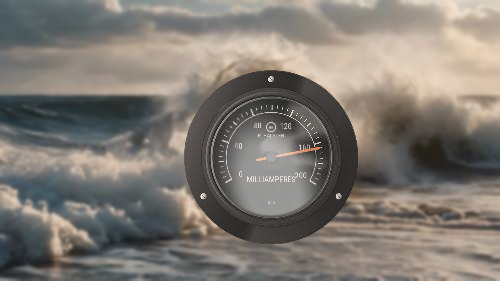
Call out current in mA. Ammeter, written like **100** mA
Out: **165** mA
